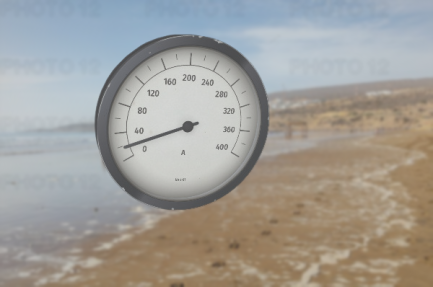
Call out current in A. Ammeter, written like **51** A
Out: **20** A
